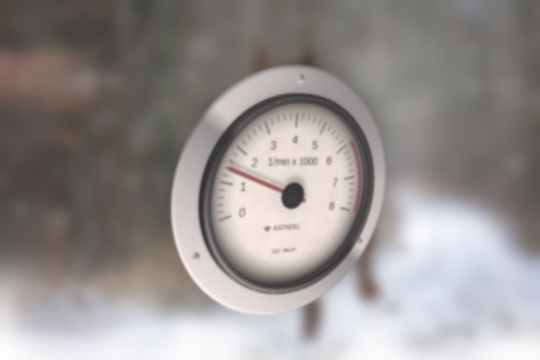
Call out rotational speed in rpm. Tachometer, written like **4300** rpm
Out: **1400** rpm
